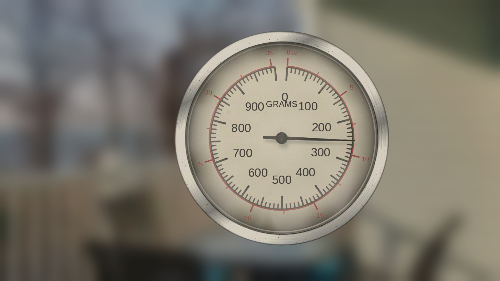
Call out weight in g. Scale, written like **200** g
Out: **250** g
